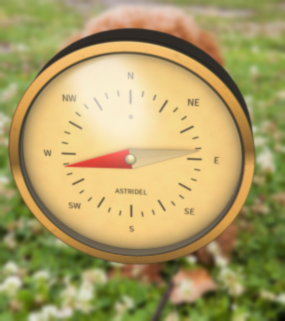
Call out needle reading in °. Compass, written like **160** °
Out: **260** °
